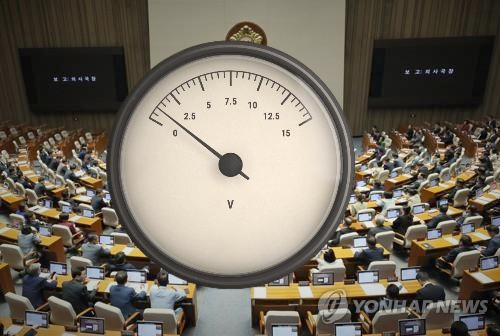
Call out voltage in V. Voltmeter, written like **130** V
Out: **1** V
